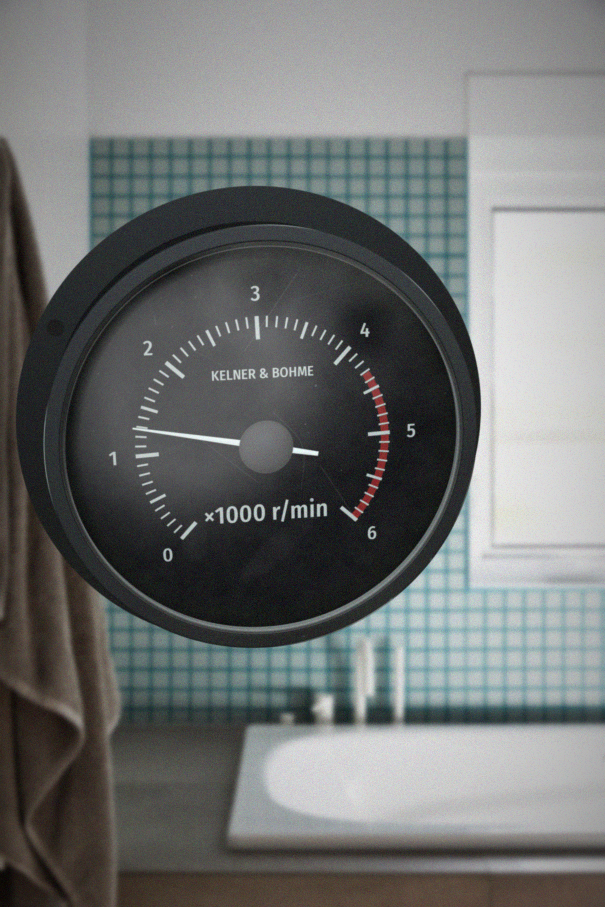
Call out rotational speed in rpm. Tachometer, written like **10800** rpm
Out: **1300** rpm
